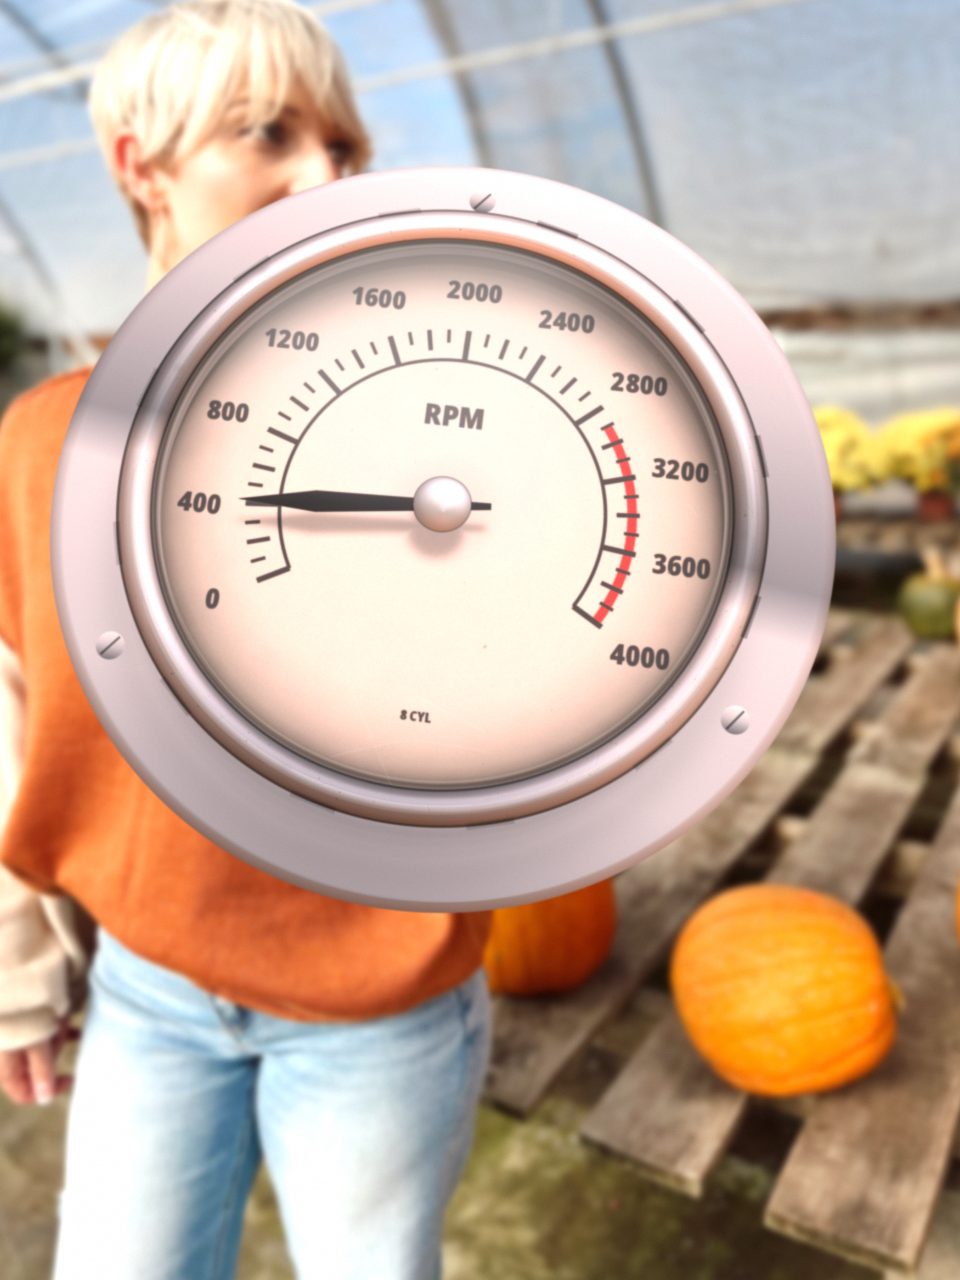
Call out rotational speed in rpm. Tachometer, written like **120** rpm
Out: **400** rpm
